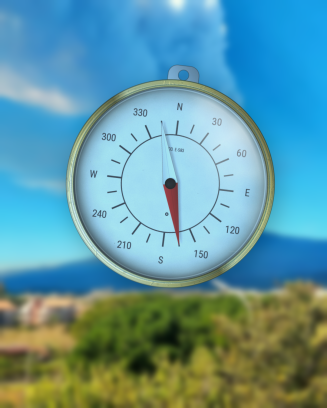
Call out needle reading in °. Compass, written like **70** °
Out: **165** °
